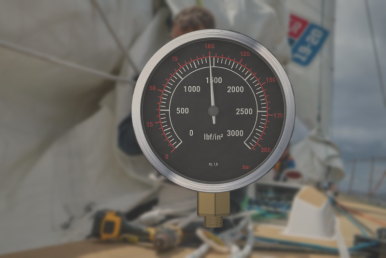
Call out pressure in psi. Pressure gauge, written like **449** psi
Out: **1450** psi
